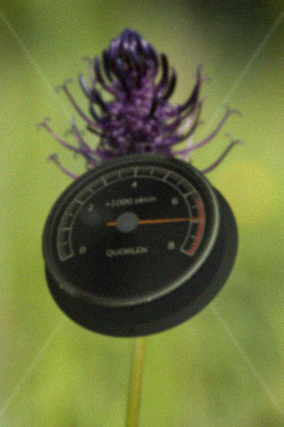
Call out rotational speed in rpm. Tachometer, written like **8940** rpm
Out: **7000** rpm
